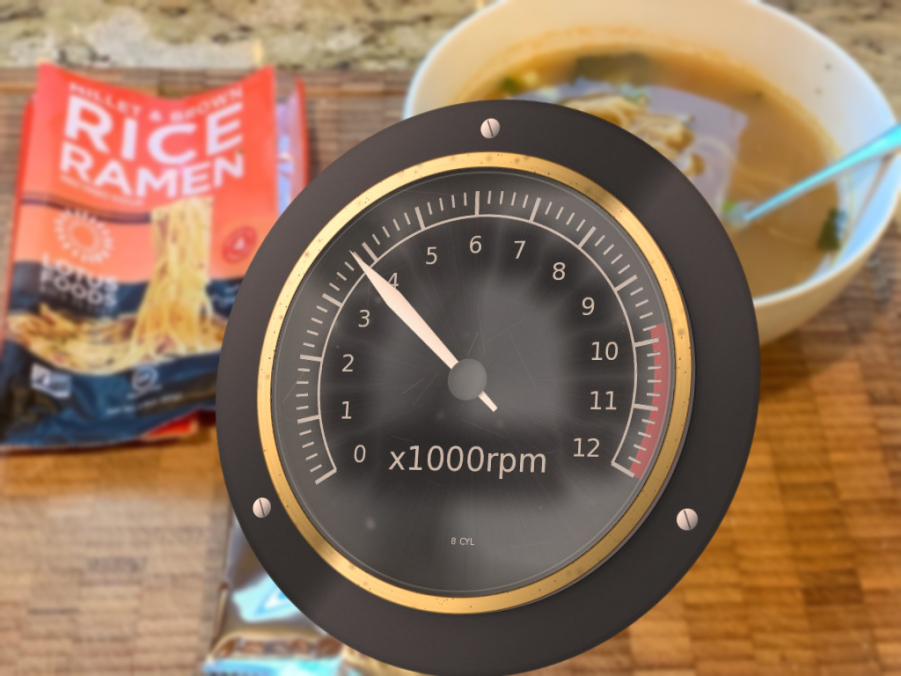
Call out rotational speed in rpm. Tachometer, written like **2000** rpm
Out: **3800** rpm
